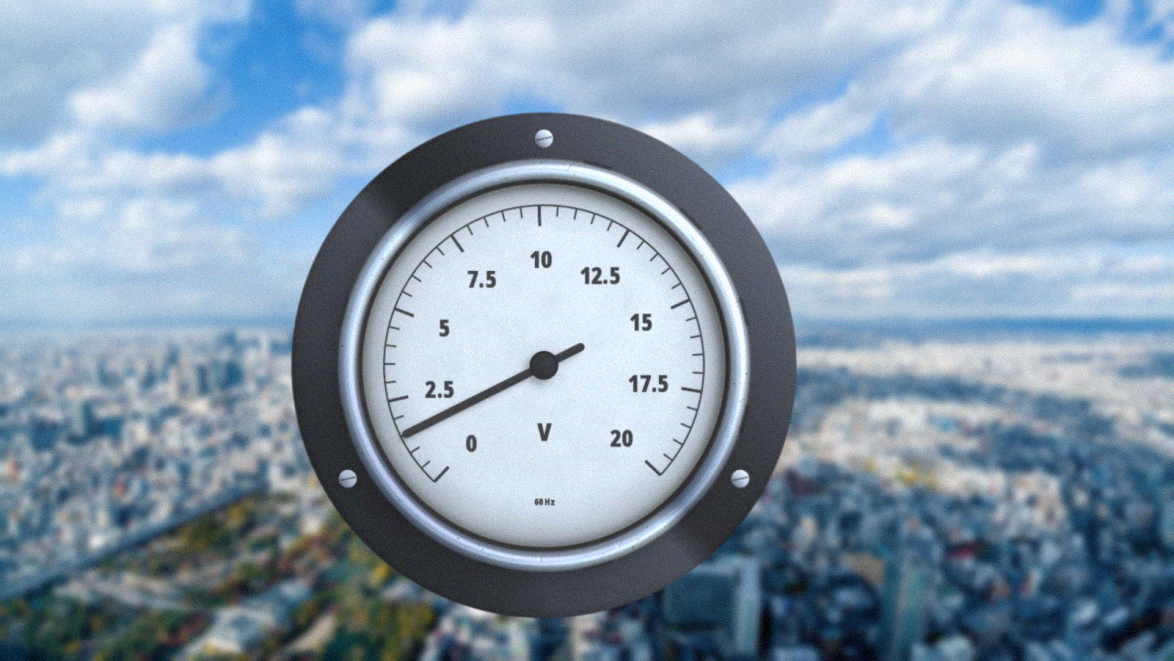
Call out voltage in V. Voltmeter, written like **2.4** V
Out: **1.5** V
